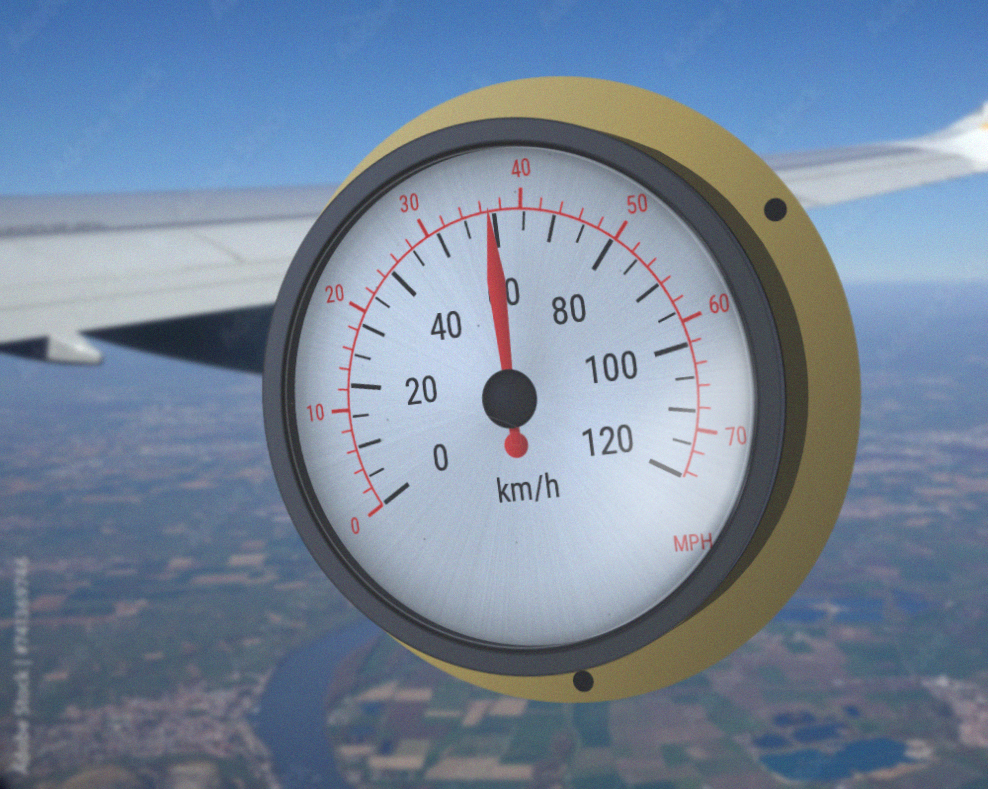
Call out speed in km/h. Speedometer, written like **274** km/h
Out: **60** km/h
